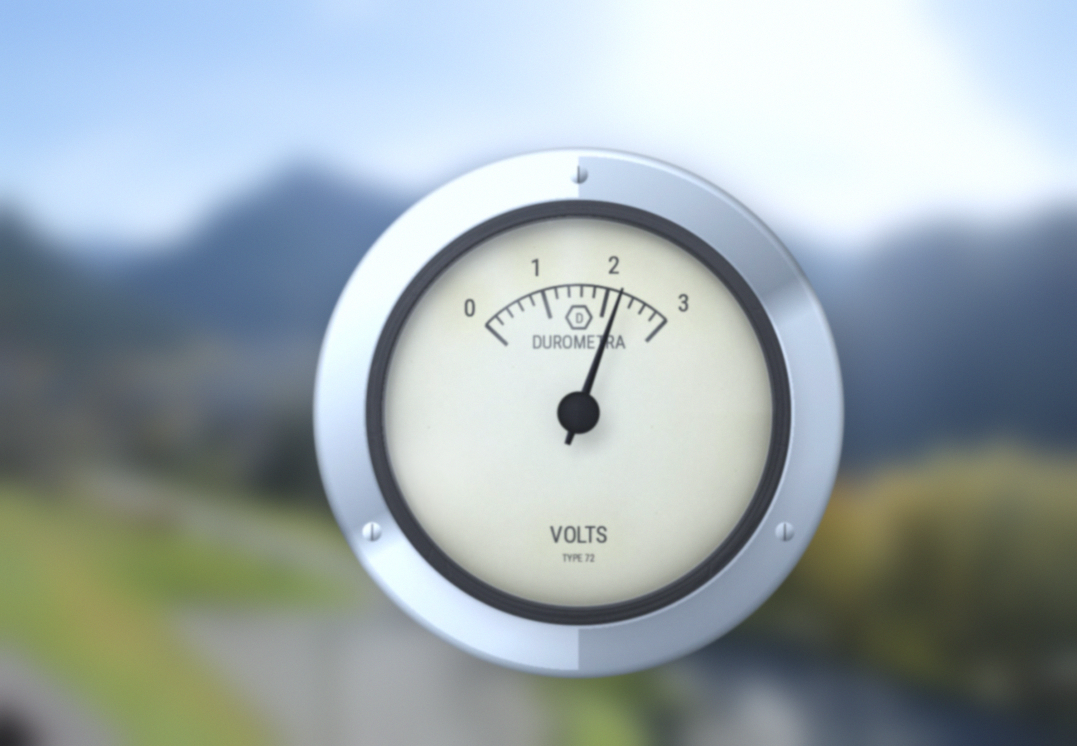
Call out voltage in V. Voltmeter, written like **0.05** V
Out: **2.2** V
